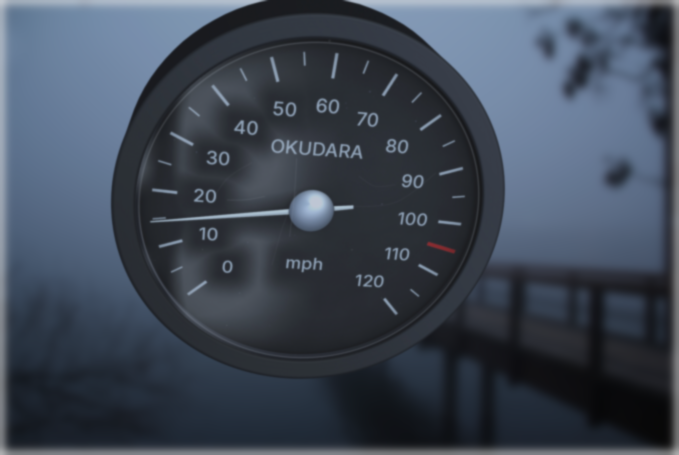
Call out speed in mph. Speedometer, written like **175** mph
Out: **15** mph
